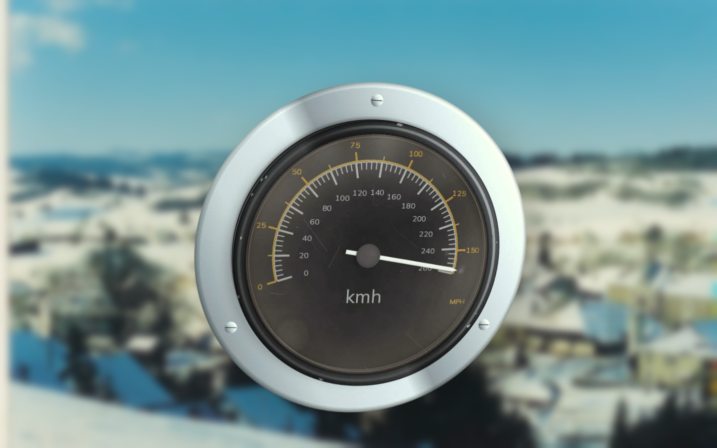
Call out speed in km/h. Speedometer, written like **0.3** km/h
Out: **256** km/h
